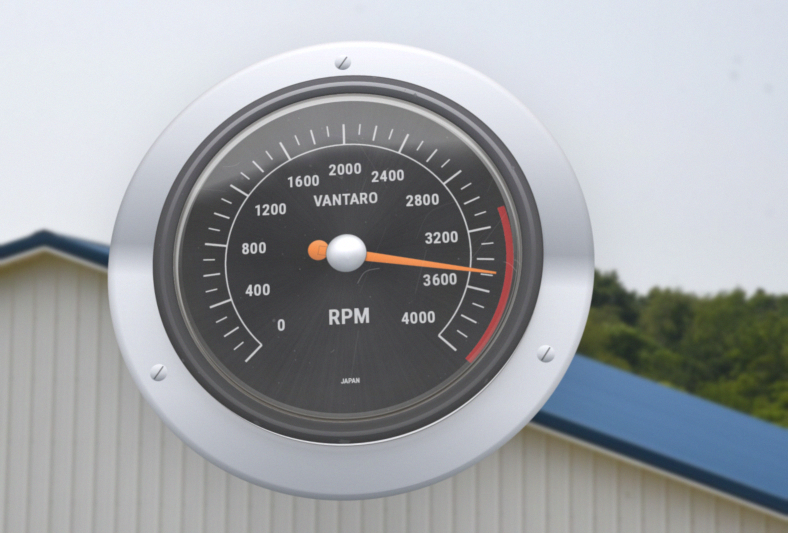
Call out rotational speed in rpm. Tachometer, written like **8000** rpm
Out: **3500** rpm
